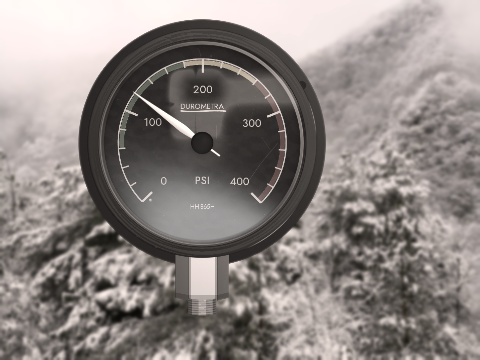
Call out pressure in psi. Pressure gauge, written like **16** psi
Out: **120** psi
